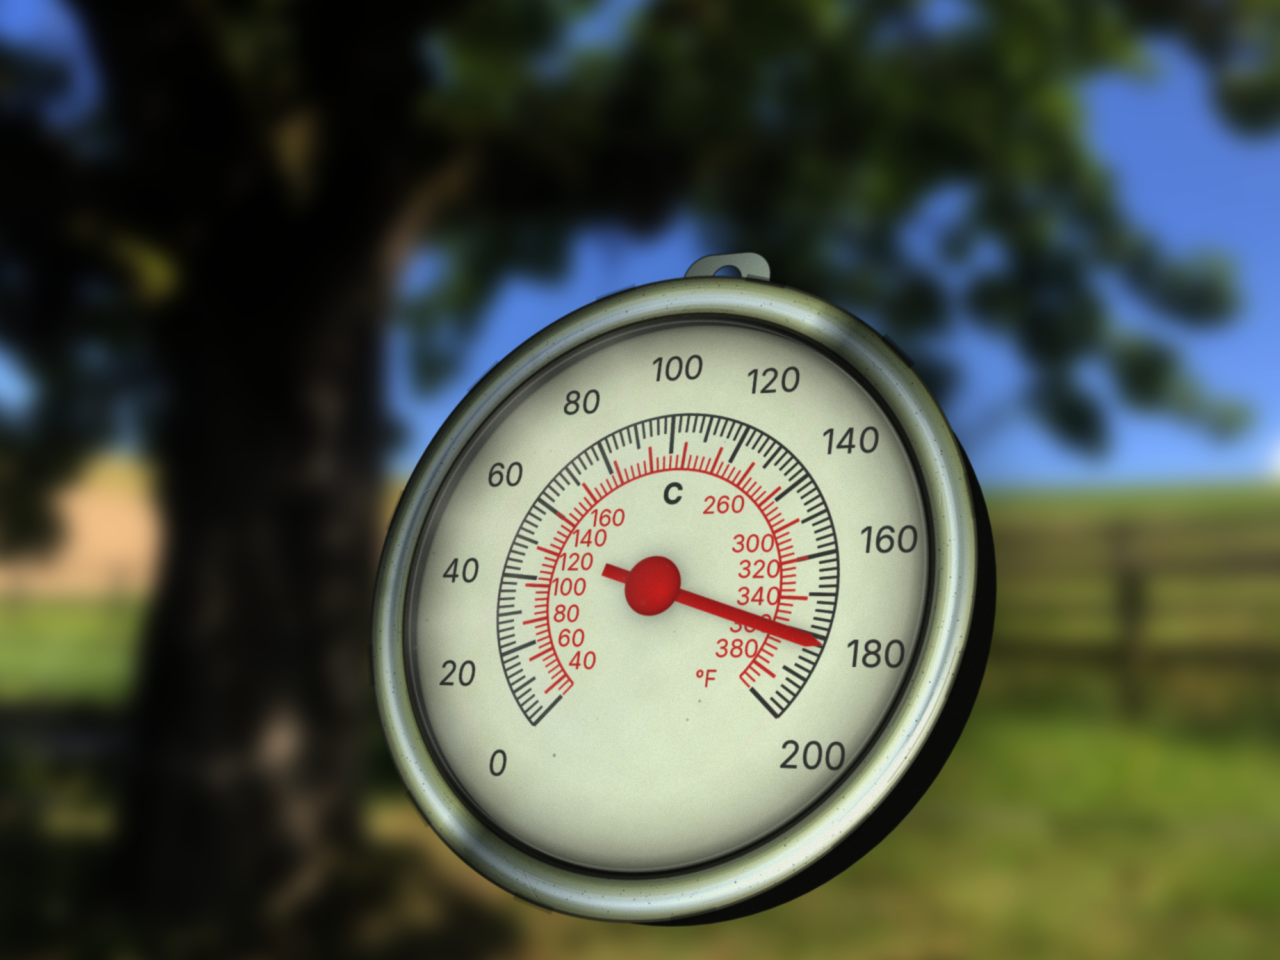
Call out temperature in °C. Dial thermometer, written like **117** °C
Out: **182** °C
